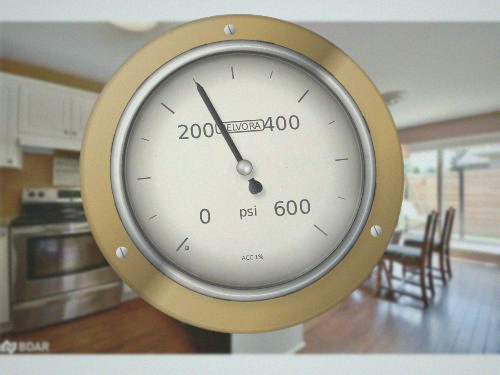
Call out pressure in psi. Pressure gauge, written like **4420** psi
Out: **250** psi
